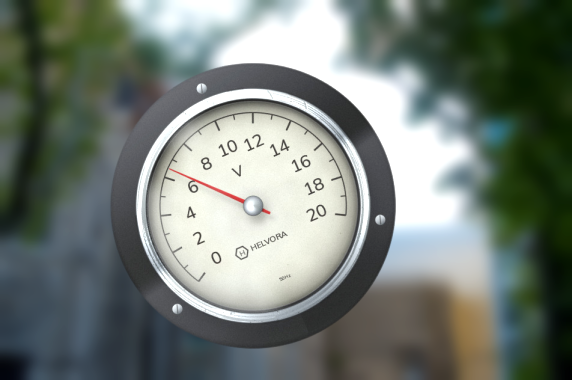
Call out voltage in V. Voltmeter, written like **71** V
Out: **6.5** V
